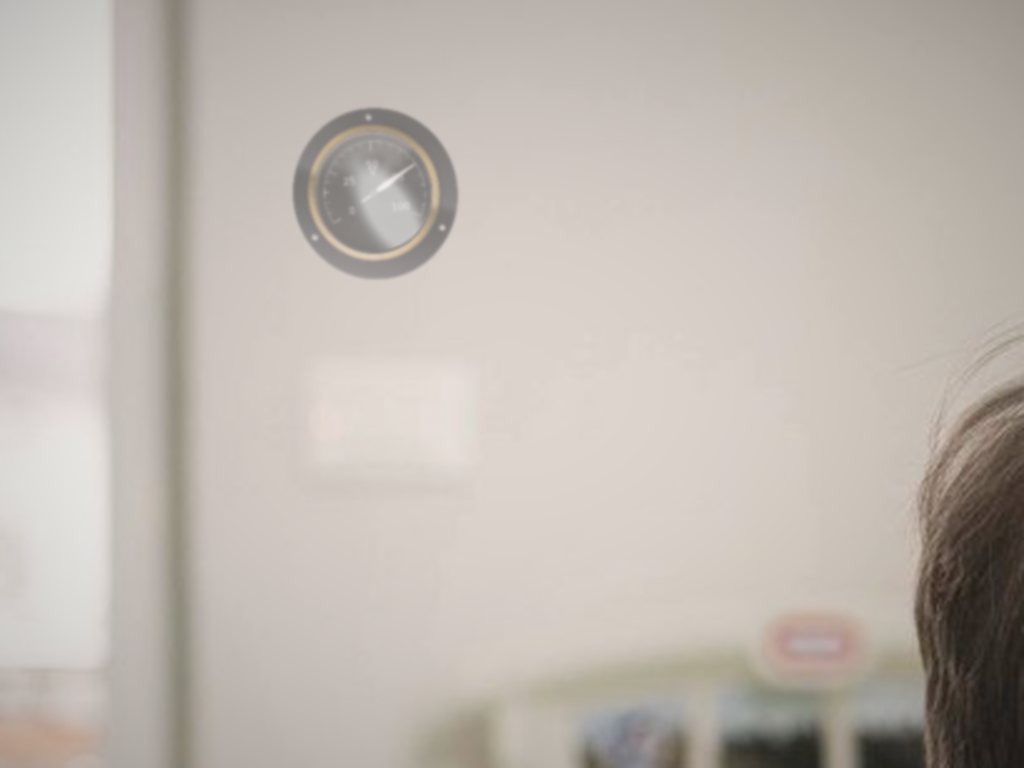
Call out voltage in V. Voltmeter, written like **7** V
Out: **75** V
